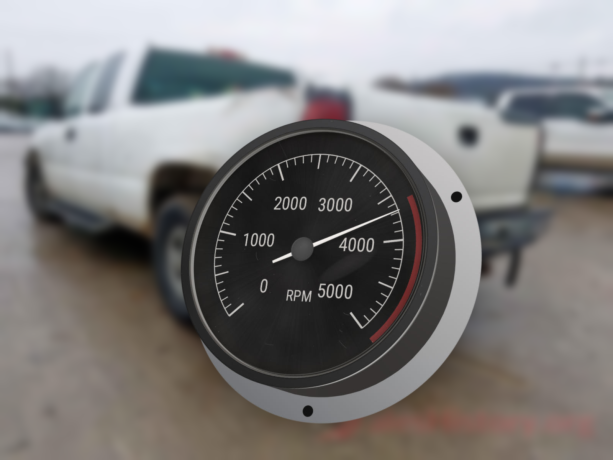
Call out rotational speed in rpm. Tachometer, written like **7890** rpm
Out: **3700** rpm
